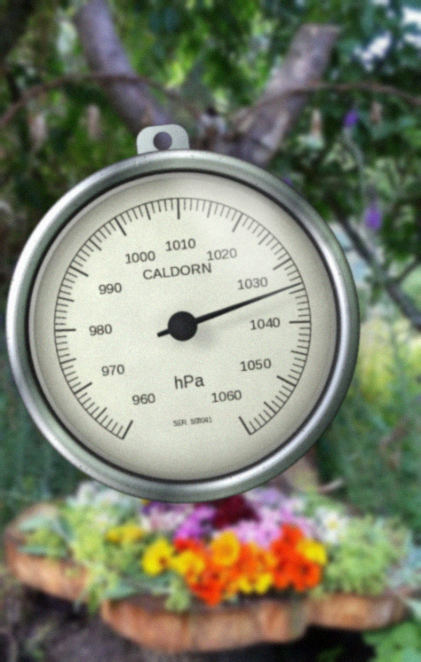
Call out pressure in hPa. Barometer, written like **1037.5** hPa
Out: **1034** hPa
